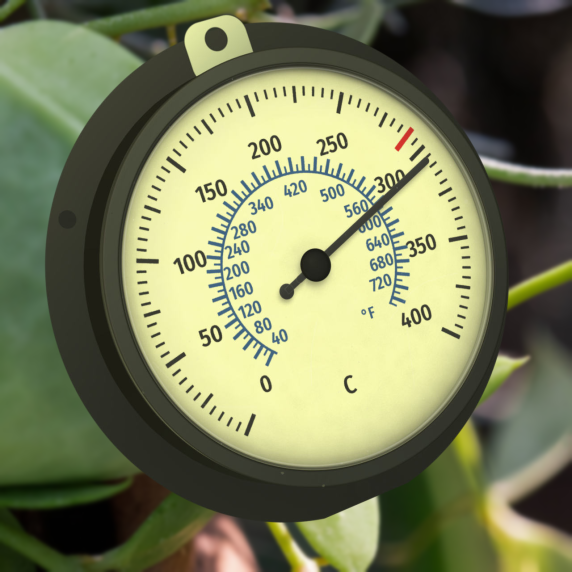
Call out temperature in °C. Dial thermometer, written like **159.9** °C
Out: **305** °C
